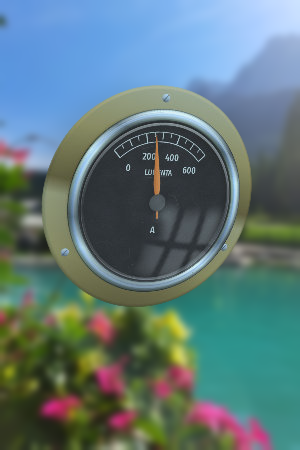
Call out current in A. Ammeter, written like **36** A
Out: **250** A
